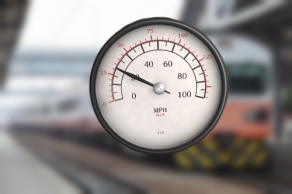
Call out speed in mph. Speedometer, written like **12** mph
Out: **20** mph
